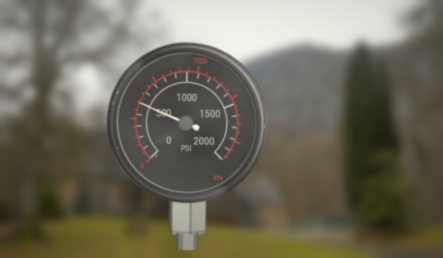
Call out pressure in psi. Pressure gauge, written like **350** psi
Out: **500** psi
